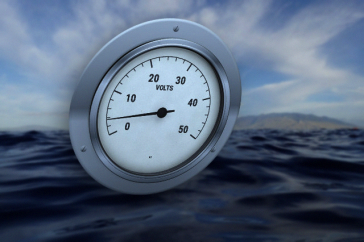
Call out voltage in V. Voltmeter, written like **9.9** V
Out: **4** V
